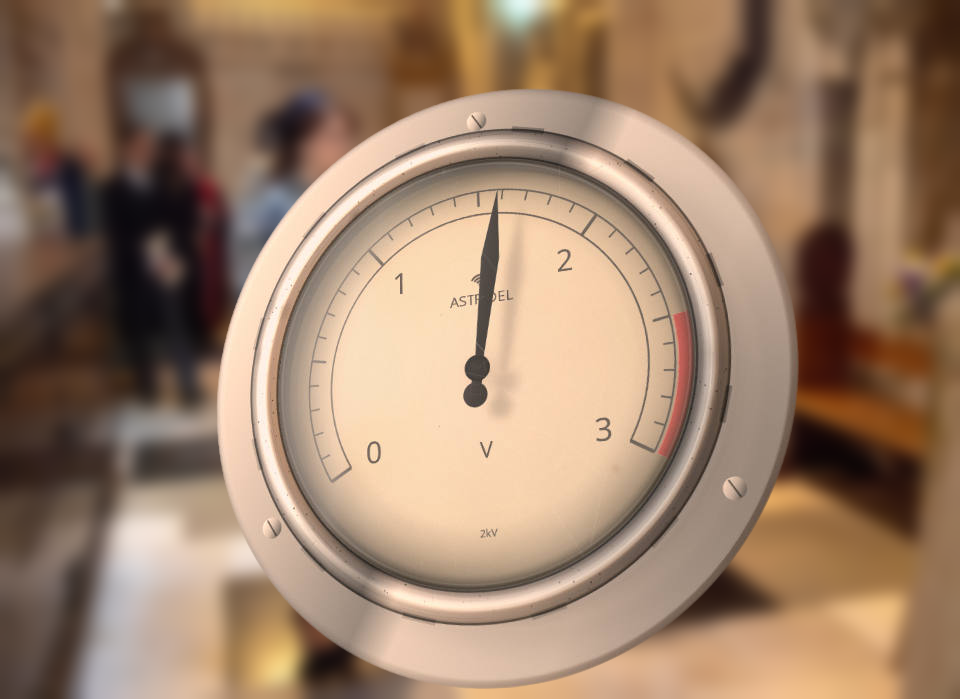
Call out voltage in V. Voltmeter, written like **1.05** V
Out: **1.6** V
